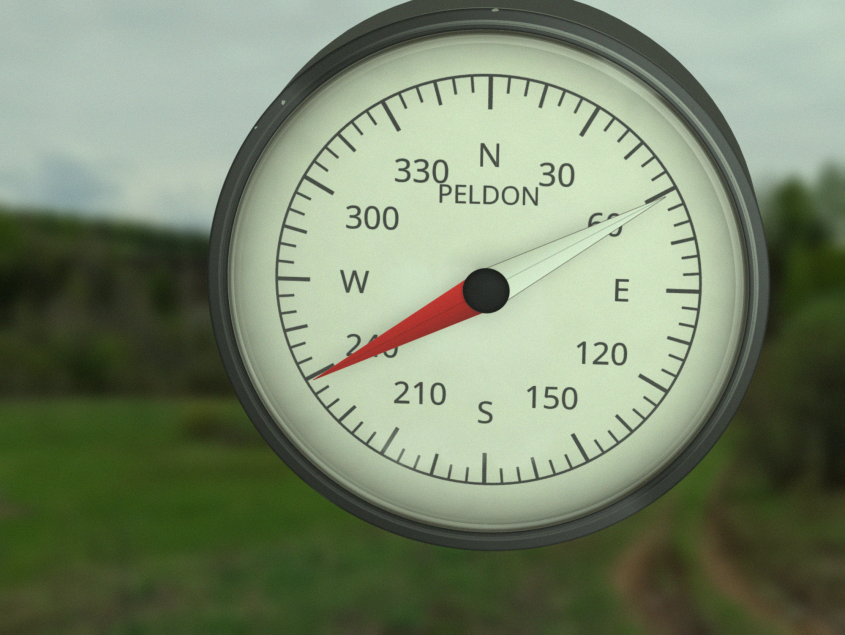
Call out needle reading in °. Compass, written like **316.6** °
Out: **240** °
